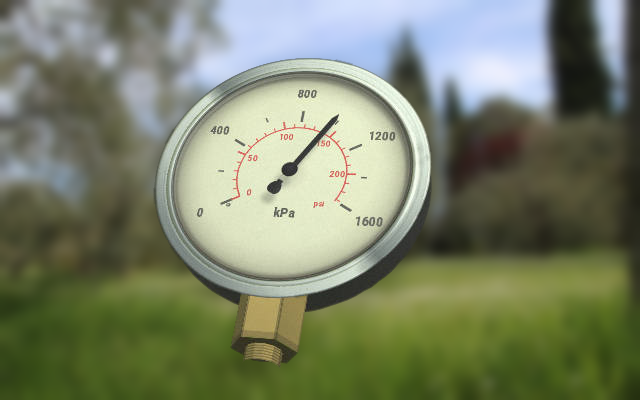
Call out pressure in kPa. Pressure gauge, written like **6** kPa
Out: **1000** kPa
